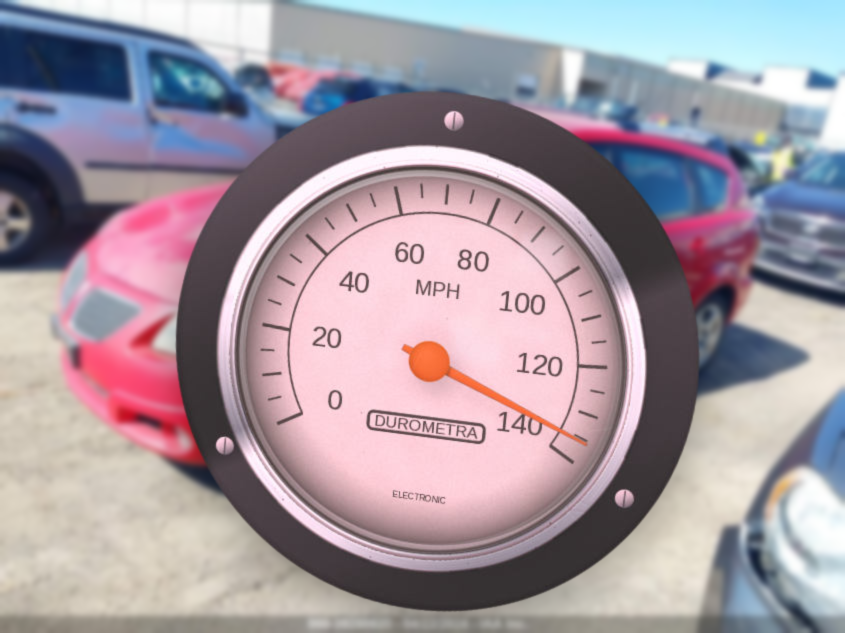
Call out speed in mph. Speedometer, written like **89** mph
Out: **135** mph
